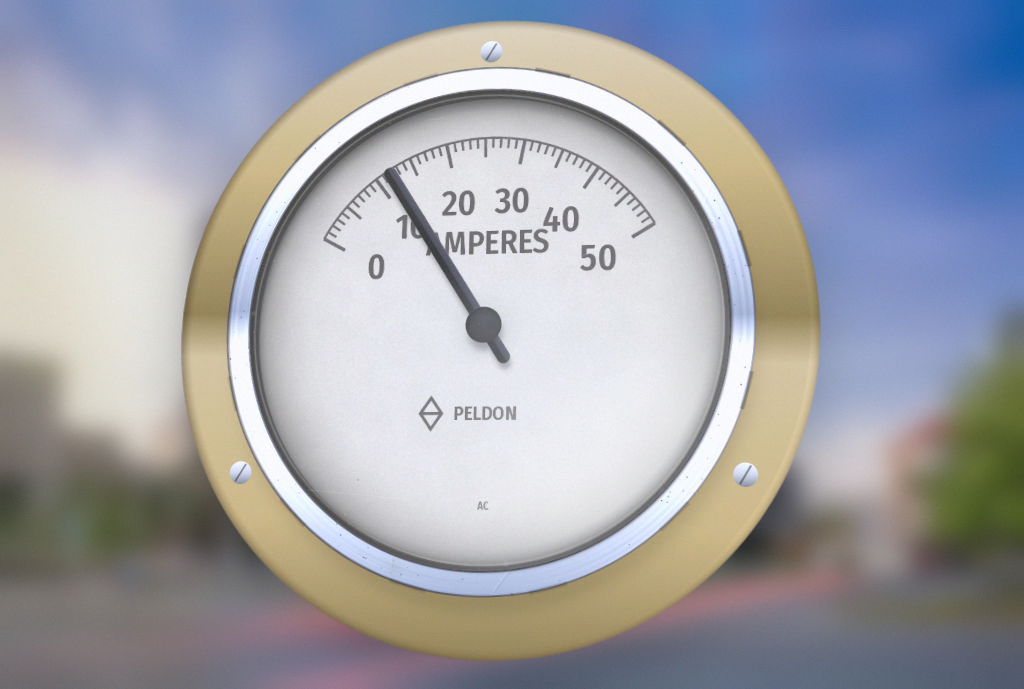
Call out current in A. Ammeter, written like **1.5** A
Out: **12** A
